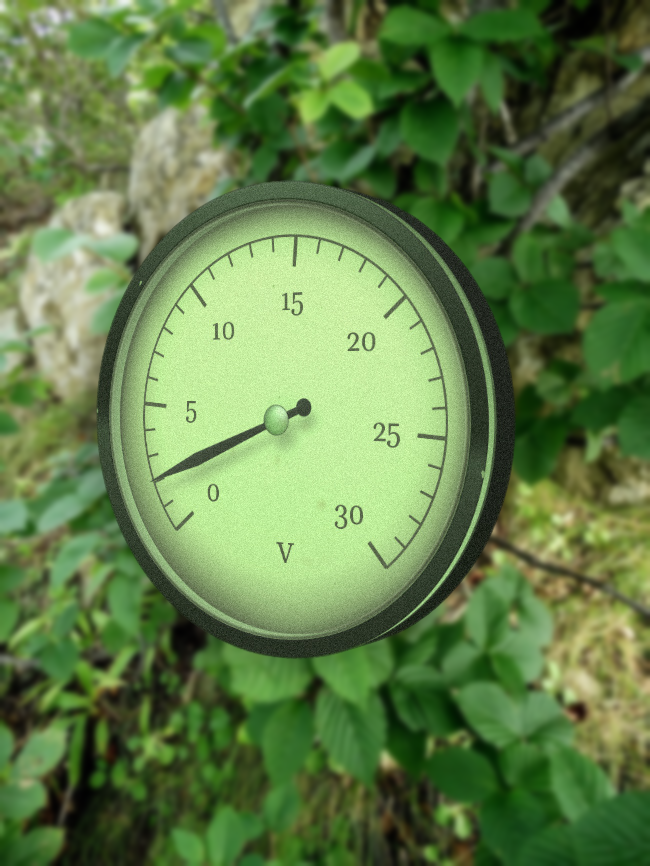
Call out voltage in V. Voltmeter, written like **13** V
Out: **2** V
